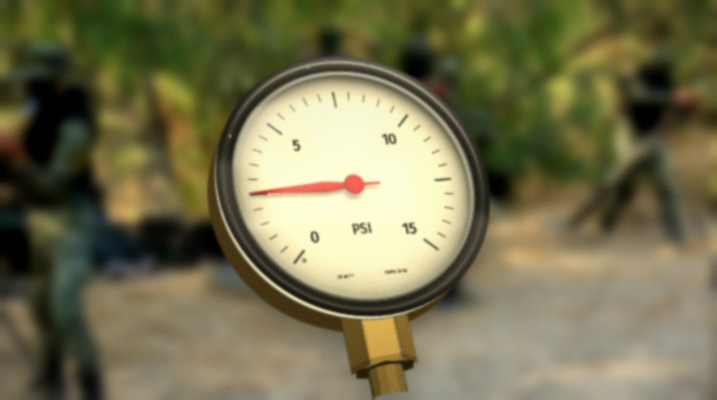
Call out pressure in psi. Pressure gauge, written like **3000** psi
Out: **2.5** psi
